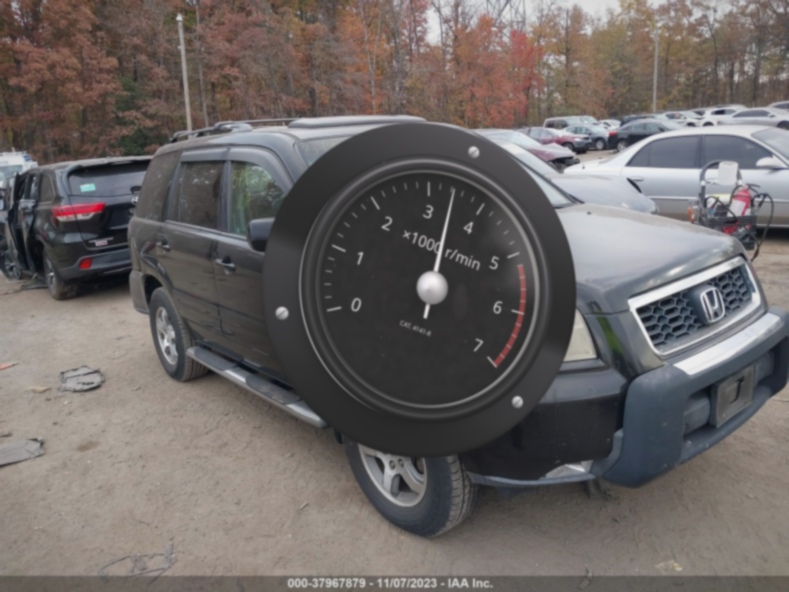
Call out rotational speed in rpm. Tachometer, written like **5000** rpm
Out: **3400** rpm
